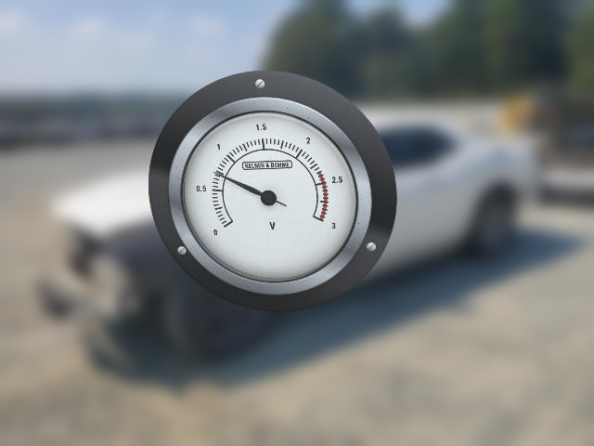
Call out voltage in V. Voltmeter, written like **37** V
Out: **0.75** V
